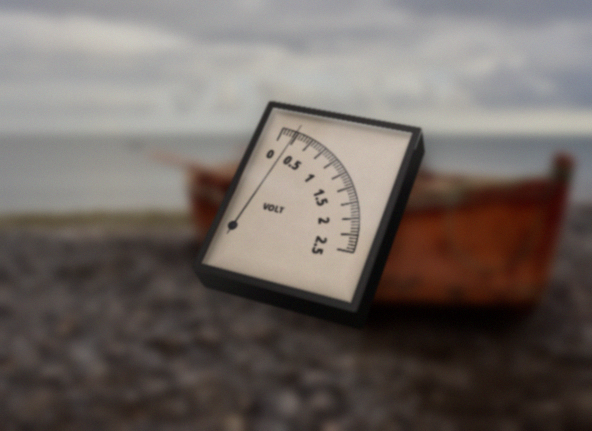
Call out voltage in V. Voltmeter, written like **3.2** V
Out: **0.25** V
